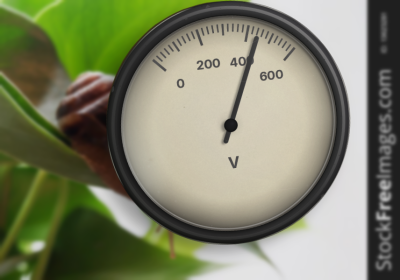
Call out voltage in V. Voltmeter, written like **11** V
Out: **440** V
